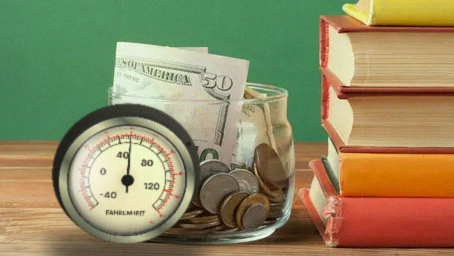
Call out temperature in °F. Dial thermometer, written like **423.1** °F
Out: **50** °F
